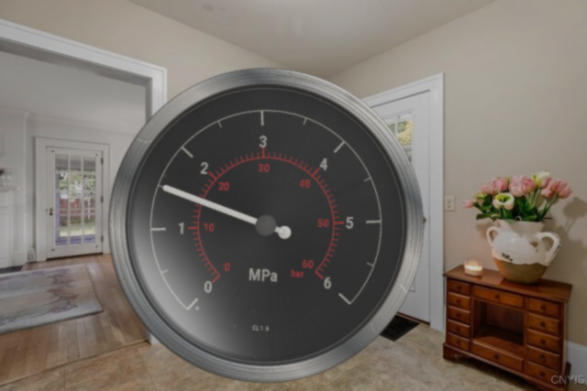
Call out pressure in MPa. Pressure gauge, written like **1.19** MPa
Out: **1.5** MPa
